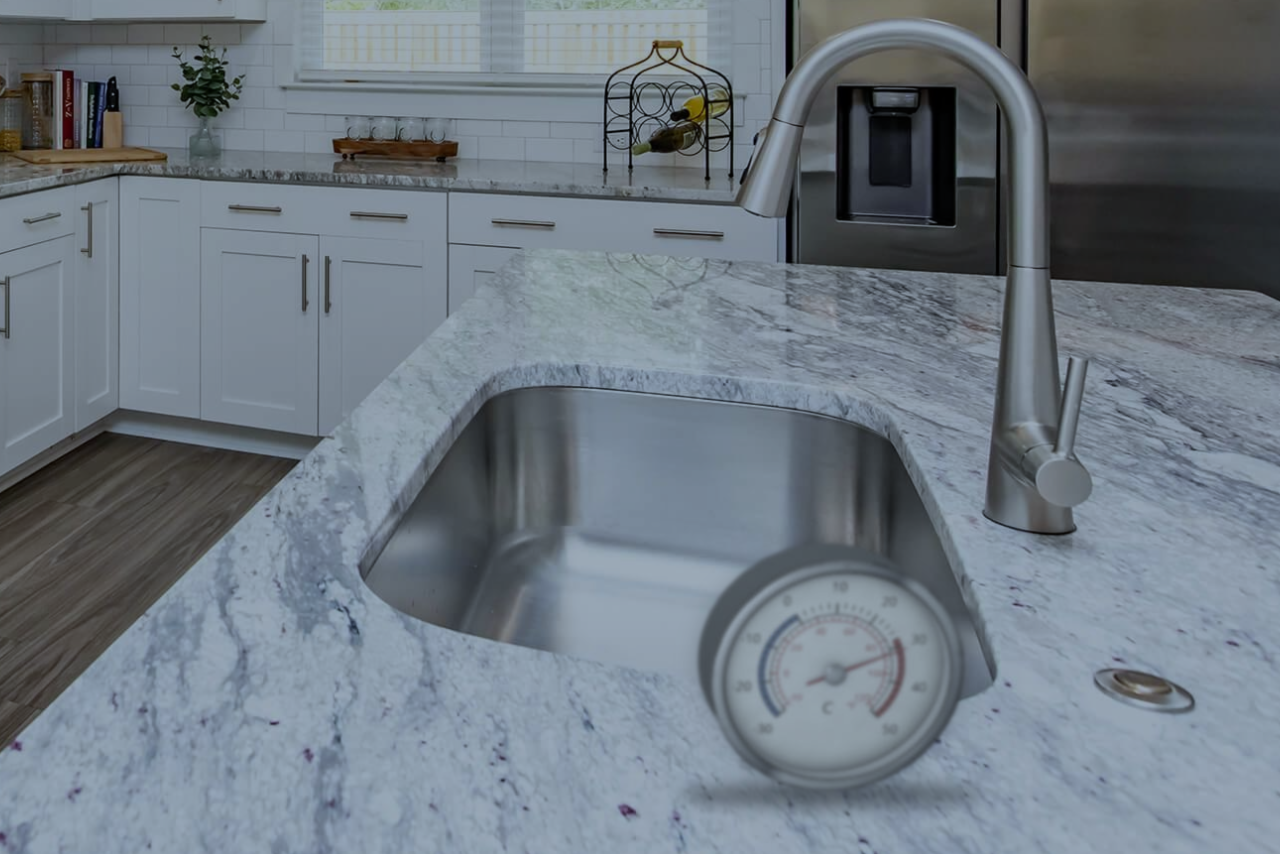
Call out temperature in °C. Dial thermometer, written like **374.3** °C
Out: **30** °C
